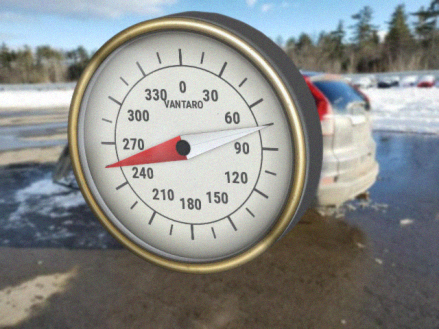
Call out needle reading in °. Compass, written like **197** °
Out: **255** °
